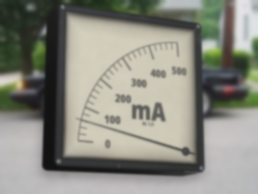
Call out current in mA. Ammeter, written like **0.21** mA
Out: **60** mA
